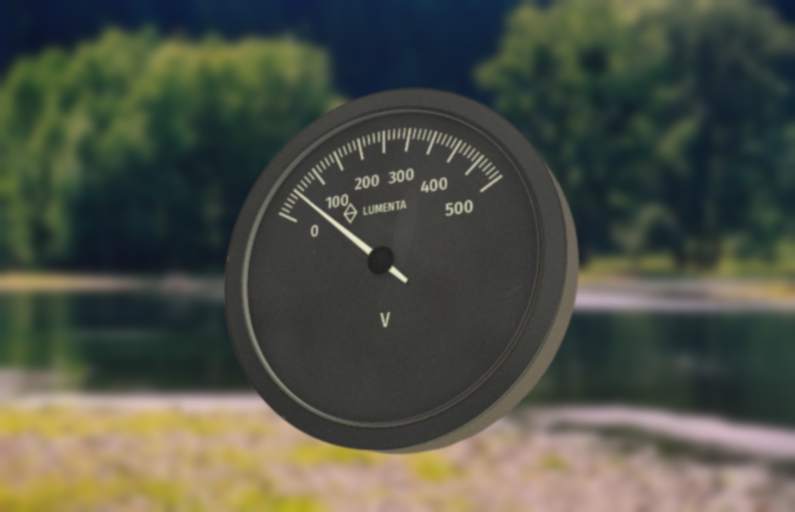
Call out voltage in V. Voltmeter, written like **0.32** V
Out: **50** V
